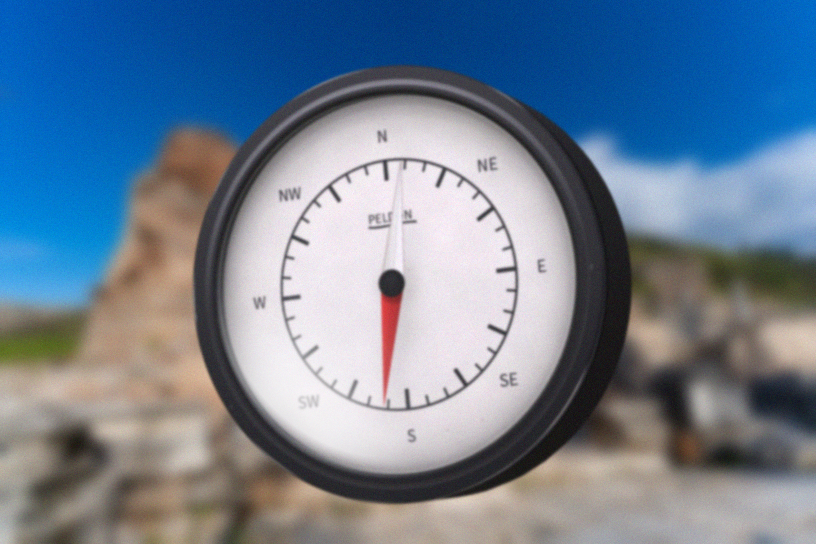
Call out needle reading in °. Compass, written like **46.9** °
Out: **190** °
